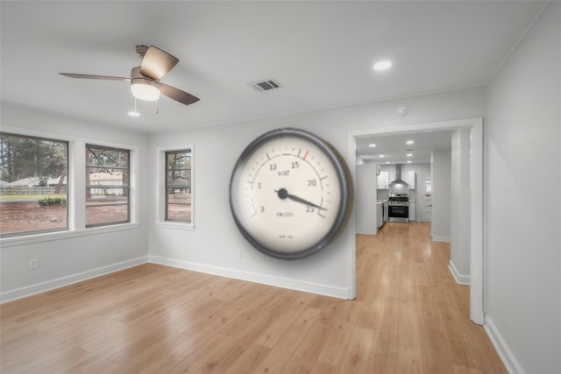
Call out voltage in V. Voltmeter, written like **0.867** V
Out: **24** V
